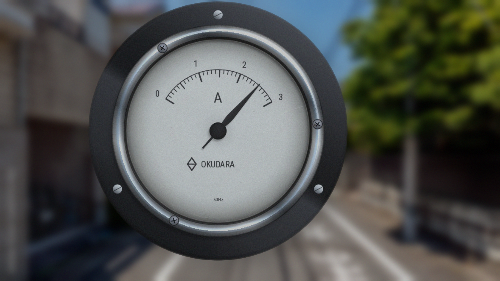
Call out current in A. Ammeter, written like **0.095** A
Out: **2.5** A
